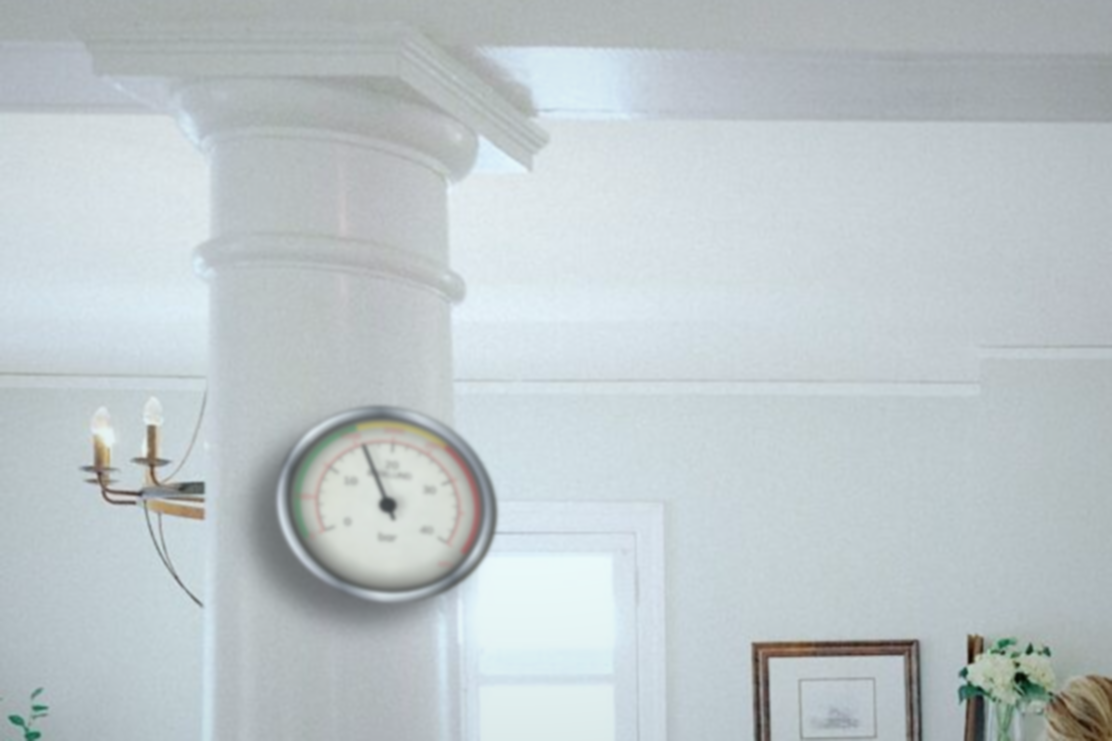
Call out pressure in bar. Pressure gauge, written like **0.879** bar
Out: **16** bar
